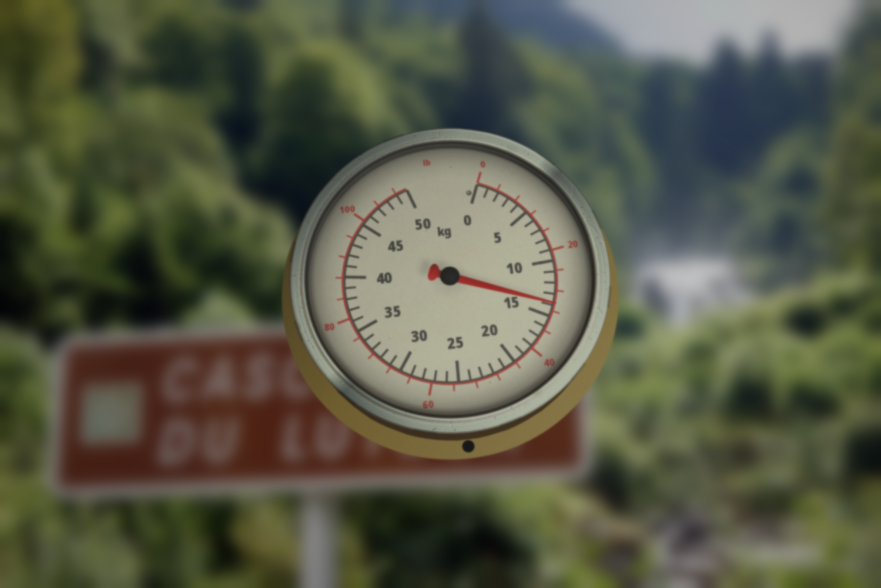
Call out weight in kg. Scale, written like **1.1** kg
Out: **14** kg
